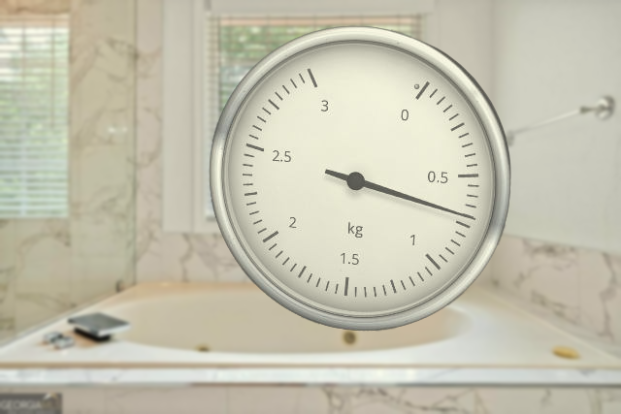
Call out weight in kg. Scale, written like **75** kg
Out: **0.7** kg
